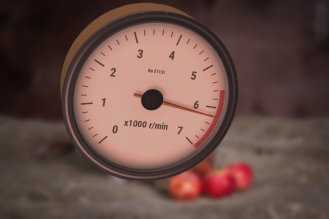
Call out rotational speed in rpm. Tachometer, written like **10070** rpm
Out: **6200** rpm
